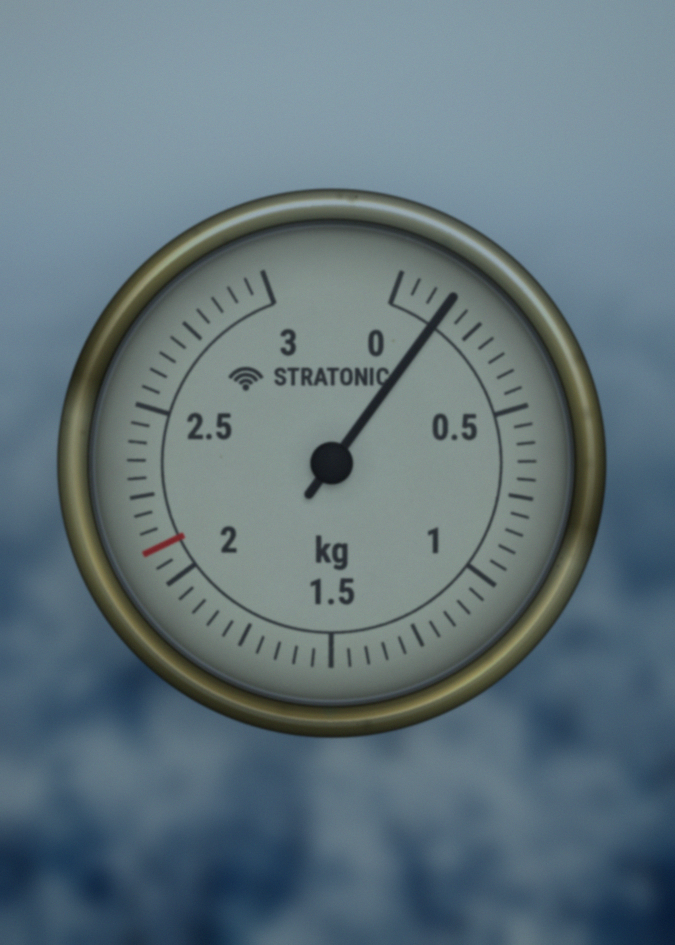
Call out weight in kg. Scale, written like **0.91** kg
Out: **0.15** kg
